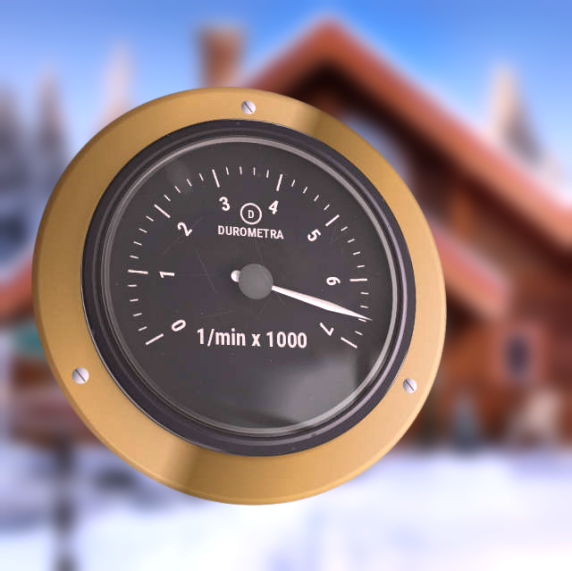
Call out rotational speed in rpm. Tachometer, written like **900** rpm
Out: **6600** rpm
